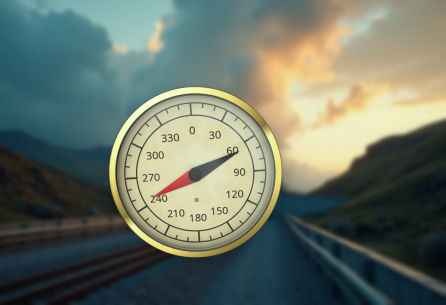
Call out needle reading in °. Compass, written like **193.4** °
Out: **245** °
